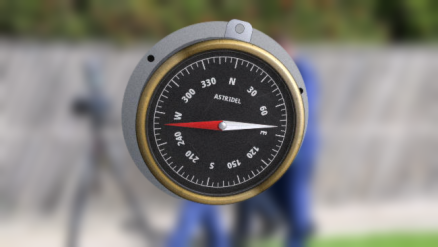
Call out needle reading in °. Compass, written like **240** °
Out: **260** °
